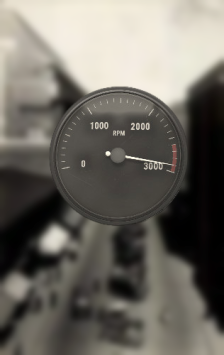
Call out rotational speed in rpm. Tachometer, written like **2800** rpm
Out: **2900** rpm
